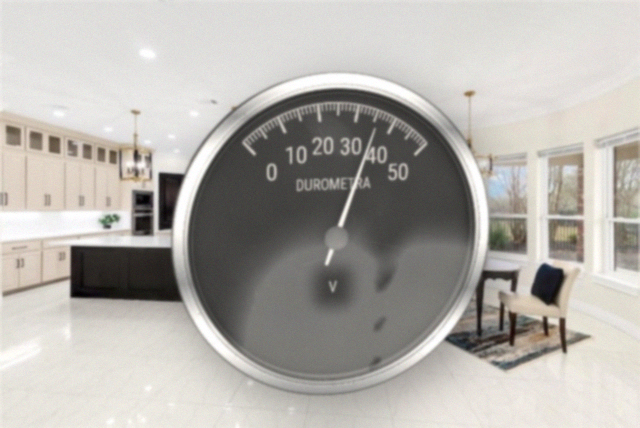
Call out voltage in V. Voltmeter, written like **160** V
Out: **35** V
